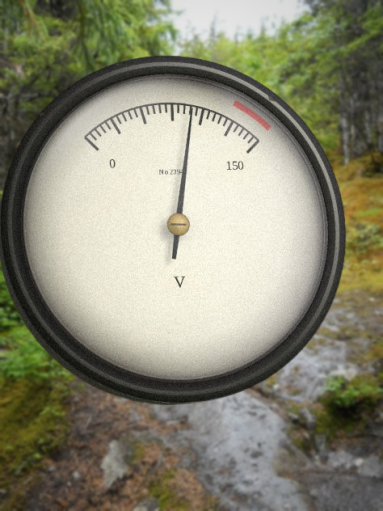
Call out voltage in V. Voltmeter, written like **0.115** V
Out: **90** V
